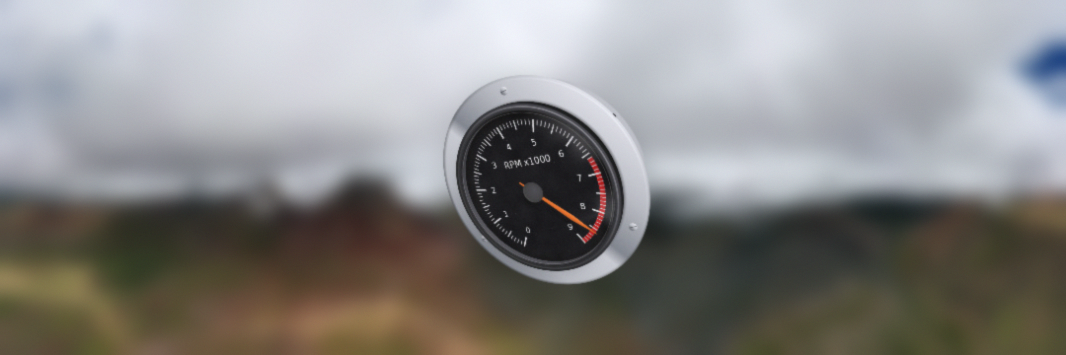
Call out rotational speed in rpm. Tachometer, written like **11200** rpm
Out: **8500** rpm
